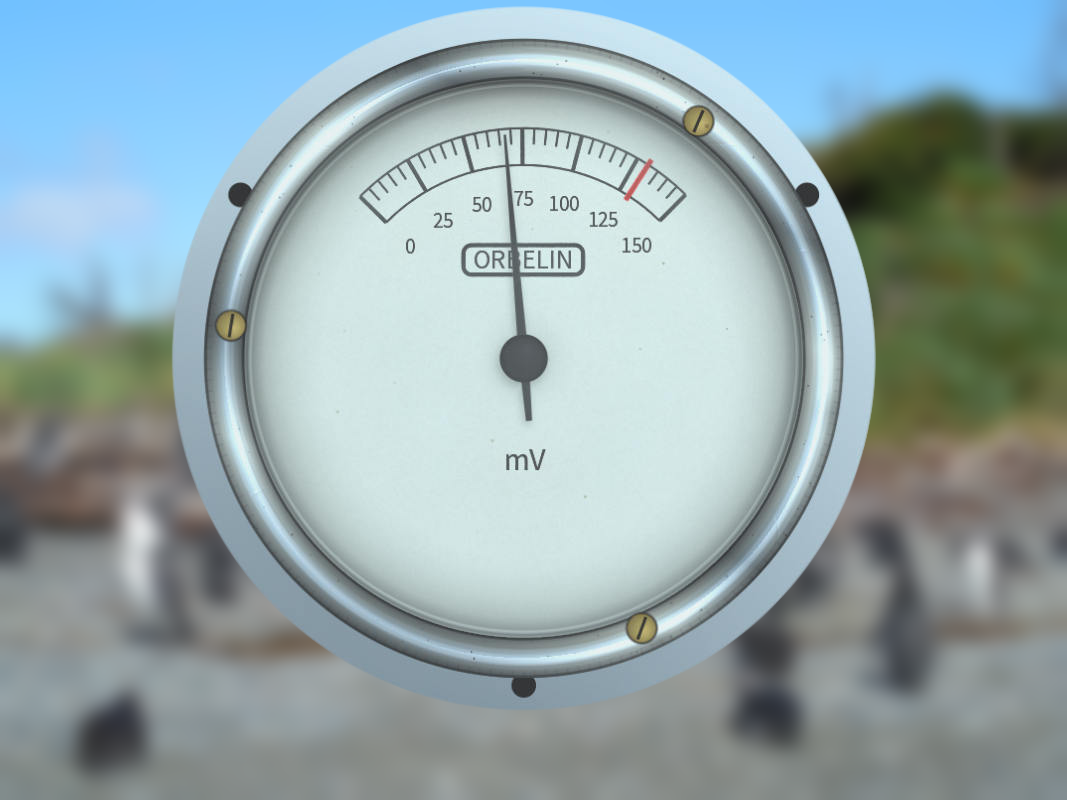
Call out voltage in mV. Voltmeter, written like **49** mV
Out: **67.5** mV
